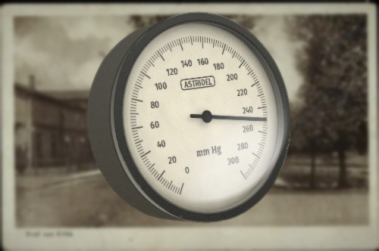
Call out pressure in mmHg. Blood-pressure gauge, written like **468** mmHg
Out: **250** mmHg
